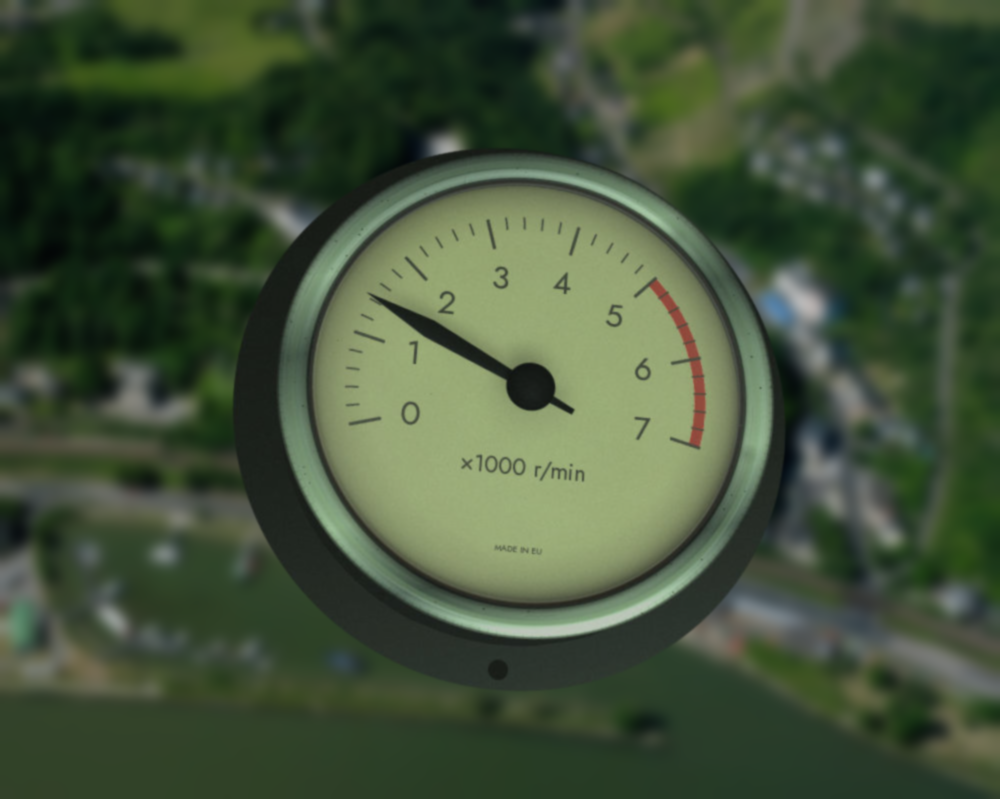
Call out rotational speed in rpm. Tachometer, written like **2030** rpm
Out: **1400** rpm
